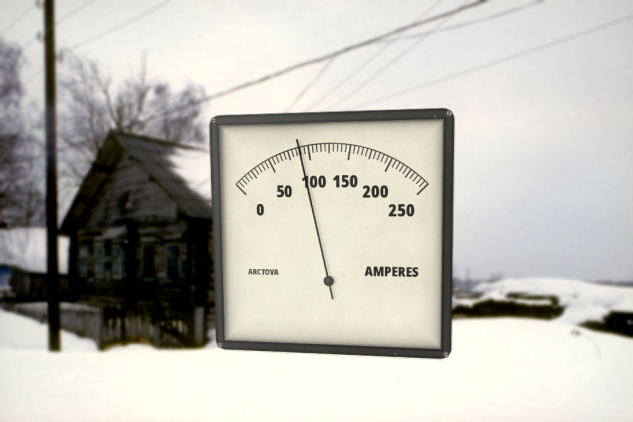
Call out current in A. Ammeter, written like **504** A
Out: **90** A
